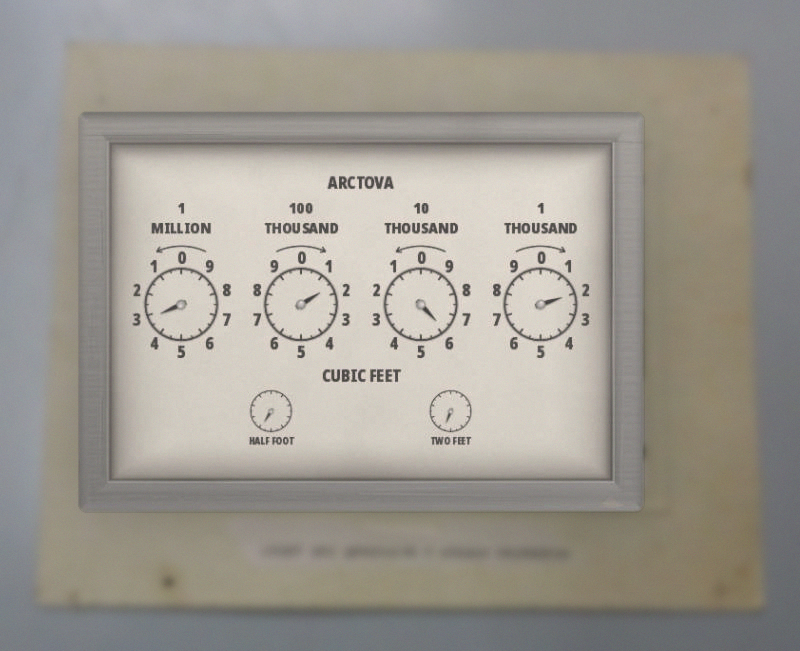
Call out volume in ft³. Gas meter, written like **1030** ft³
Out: **316200** ft³
